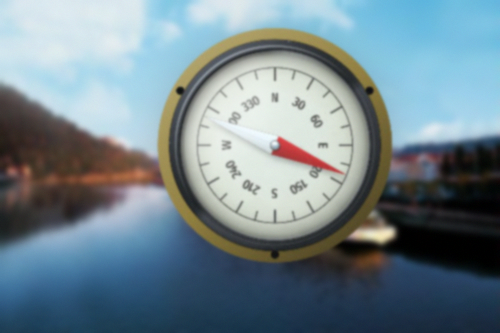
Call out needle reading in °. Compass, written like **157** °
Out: **112.5** °
